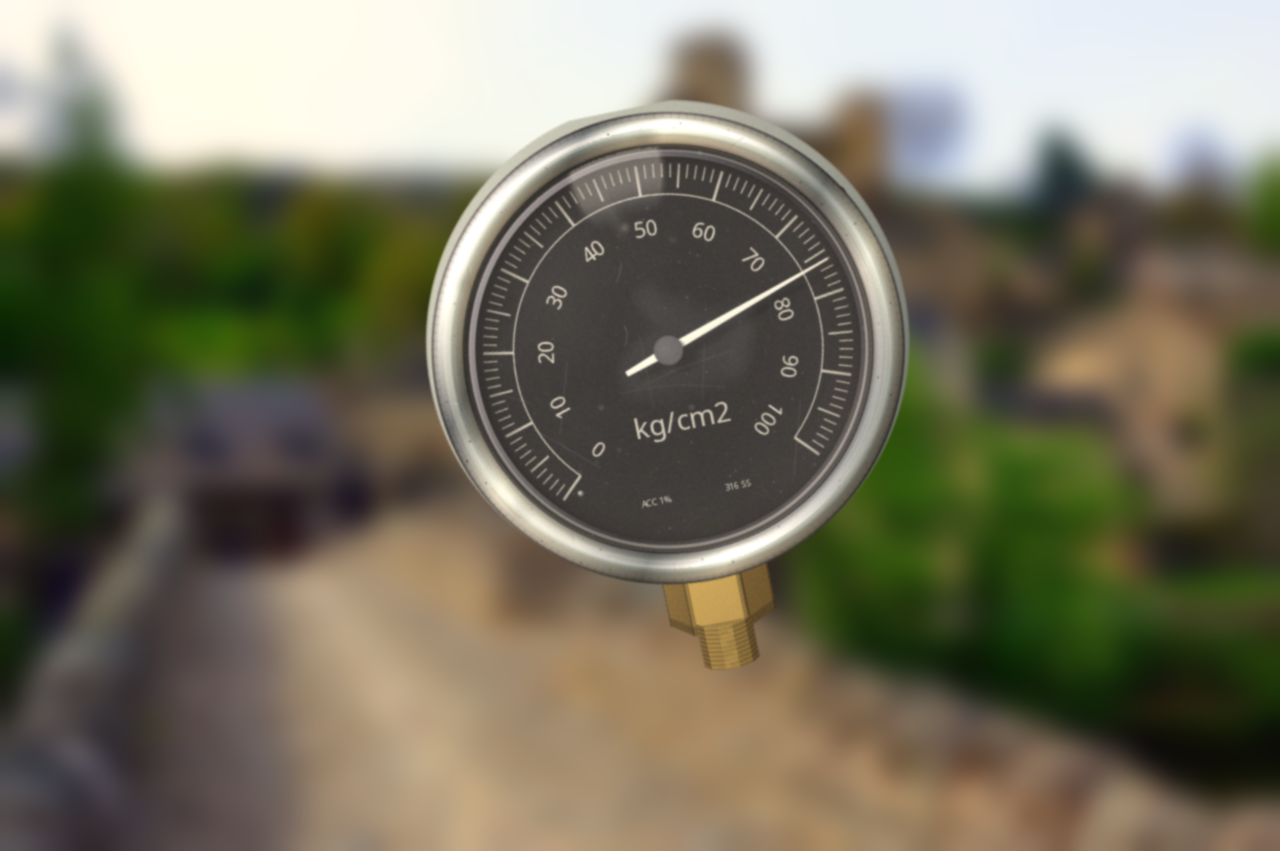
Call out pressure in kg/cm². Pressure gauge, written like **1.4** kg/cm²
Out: **76** kg/cm²
